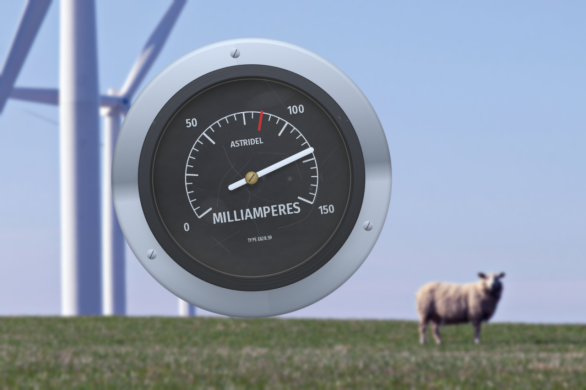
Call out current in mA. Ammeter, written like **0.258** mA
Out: **120** mA
